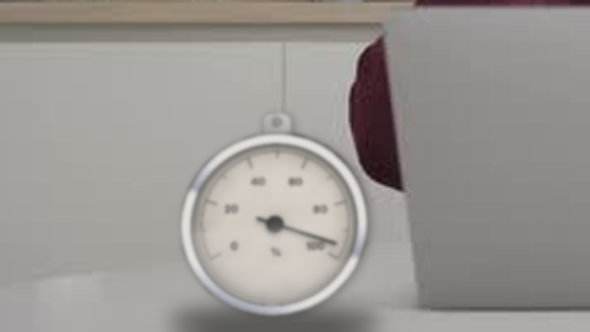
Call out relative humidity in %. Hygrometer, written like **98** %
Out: **95** %
